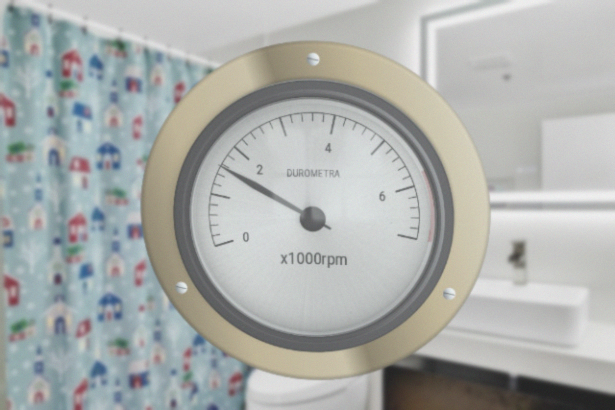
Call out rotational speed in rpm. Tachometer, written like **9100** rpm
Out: **1600** rpm
